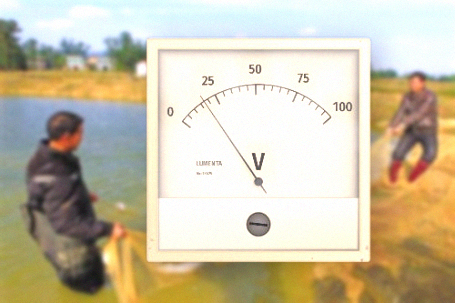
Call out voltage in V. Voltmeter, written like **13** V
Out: **17.5** V
